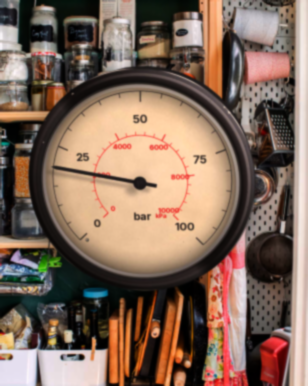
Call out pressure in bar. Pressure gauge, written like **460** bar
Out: **20** bar
